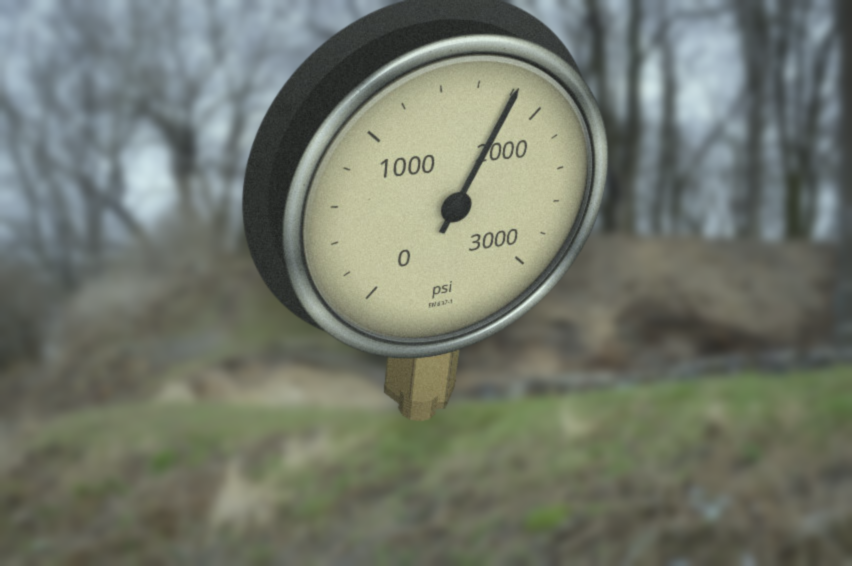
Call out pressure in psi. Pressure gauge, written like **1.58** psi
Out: **1800** psi
